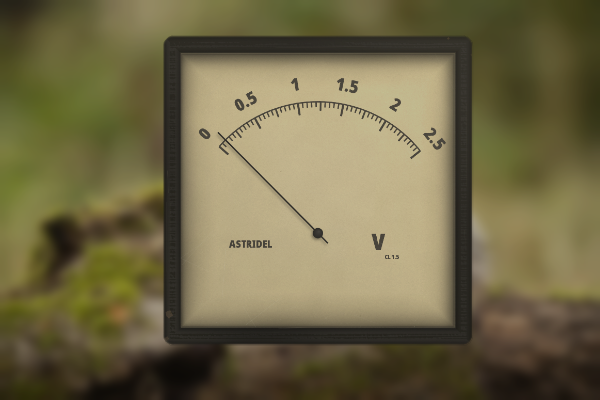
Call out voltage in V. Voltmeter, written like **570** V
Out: **0.1** V
